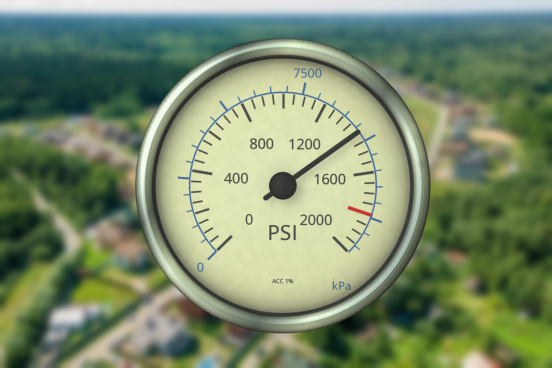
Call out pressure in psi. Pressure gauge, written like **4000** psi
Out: **1400** psi
